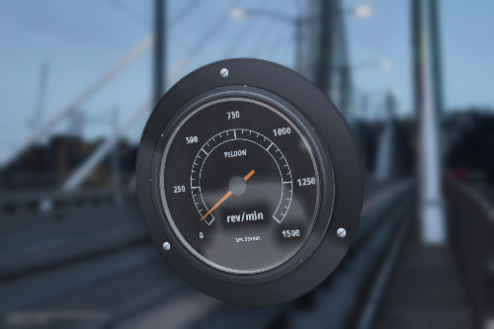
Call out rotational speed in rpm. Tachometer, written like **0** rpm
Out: **50** rpm
